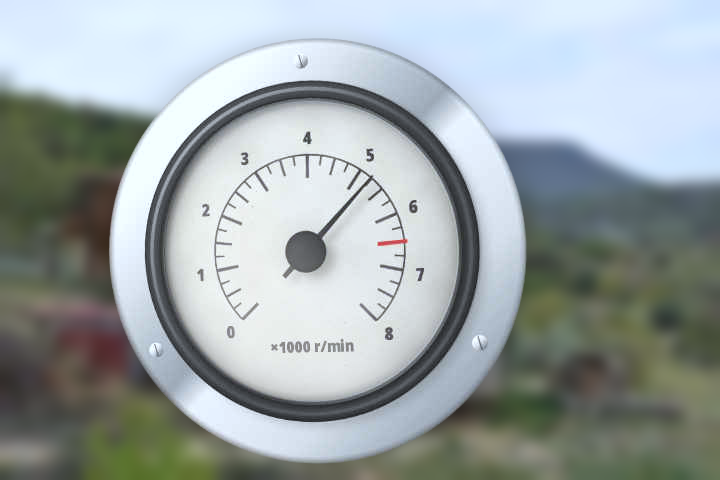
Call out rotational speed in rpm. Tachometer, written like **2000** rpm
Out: **5250** rpm
